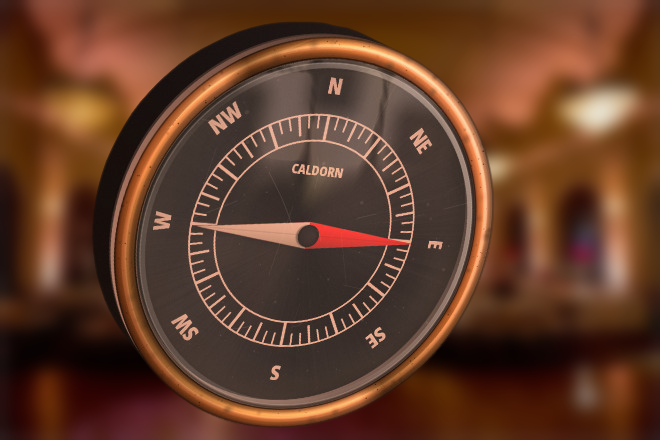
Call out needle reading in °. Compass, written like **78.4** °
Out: **90** °
